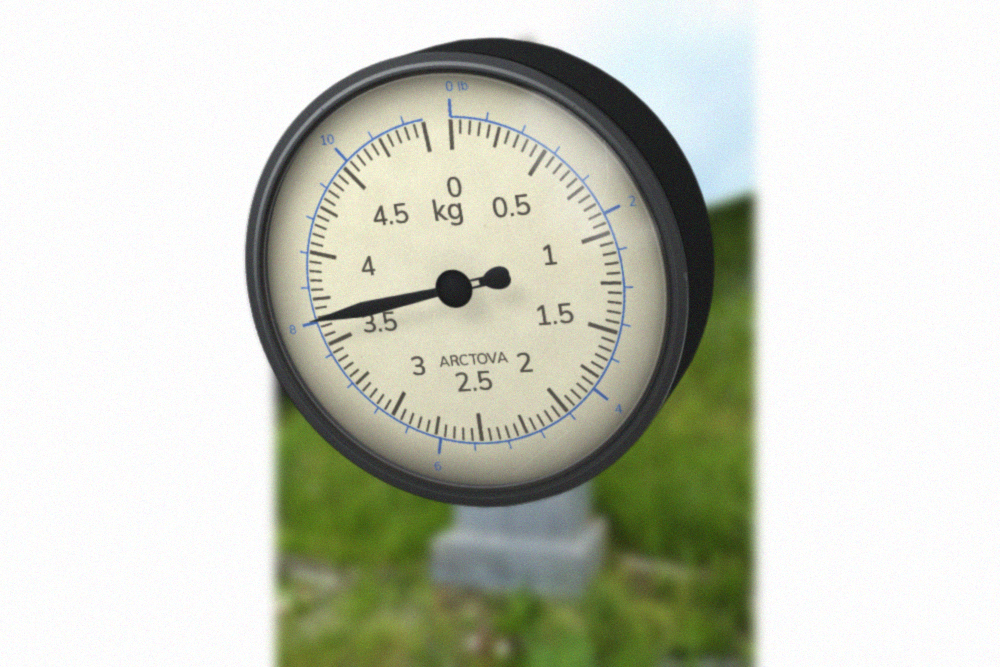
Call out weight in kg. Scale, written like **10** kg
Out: **3.65** kg
